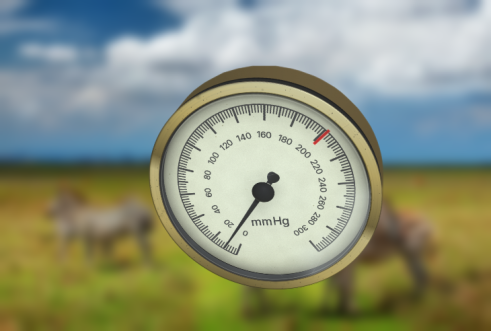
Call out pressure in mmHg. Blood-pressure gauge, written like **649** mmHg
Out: **10** mmHg
